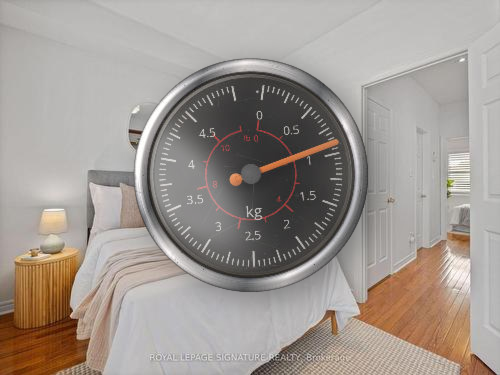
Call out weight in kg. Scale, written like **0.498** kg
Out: **0.9** kg
